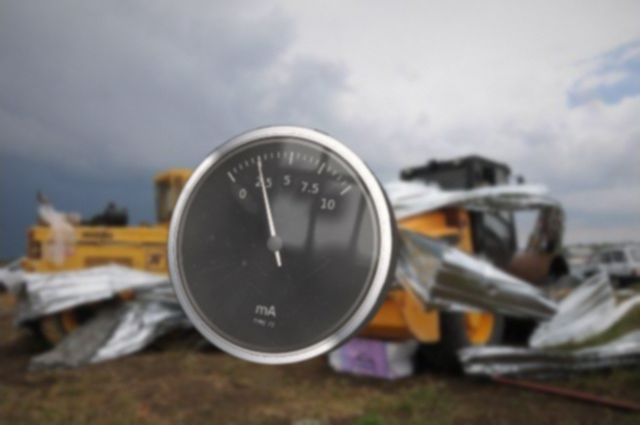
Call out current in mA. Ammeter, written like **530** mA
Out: **2.5** mA
